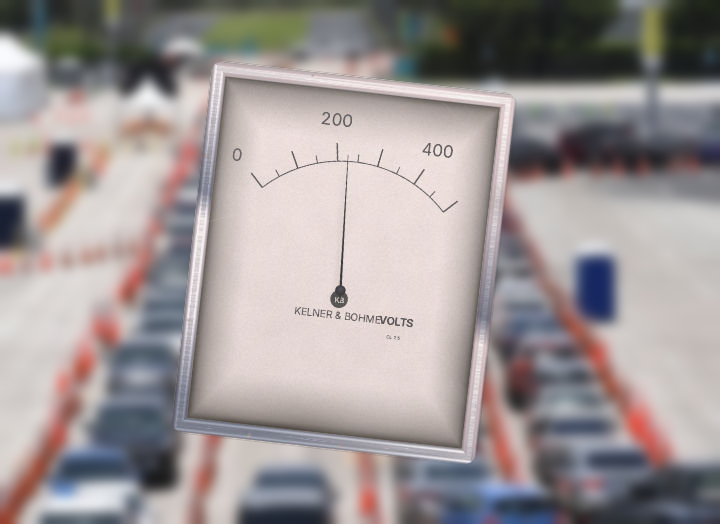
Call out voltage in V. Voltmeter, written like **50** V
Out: **225** V
